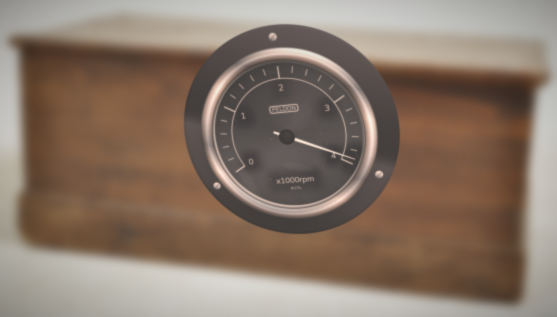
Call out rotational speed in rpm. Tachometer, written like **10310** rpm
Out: **3900** rpm
